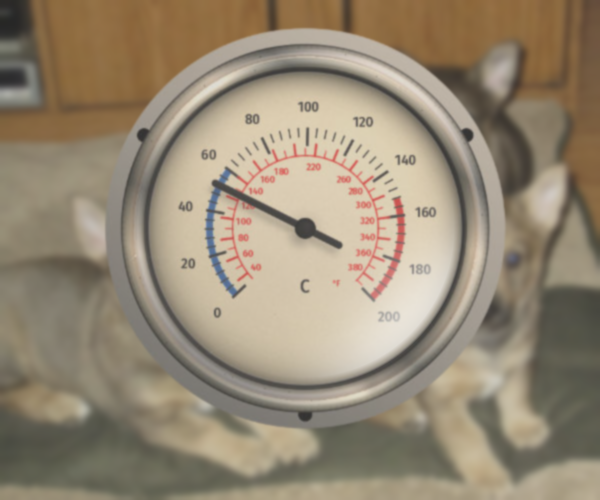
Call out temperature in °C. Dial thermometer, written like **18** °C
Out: **52** °C
